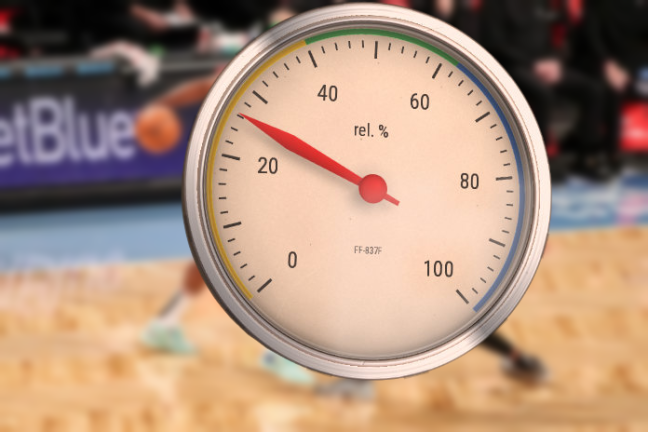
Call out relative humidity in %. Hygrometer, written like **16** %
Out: **26** %
